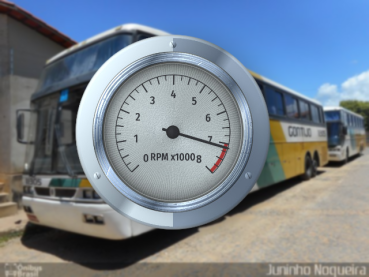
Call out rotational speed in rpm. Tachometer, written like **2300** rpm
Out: **7125** rpm
